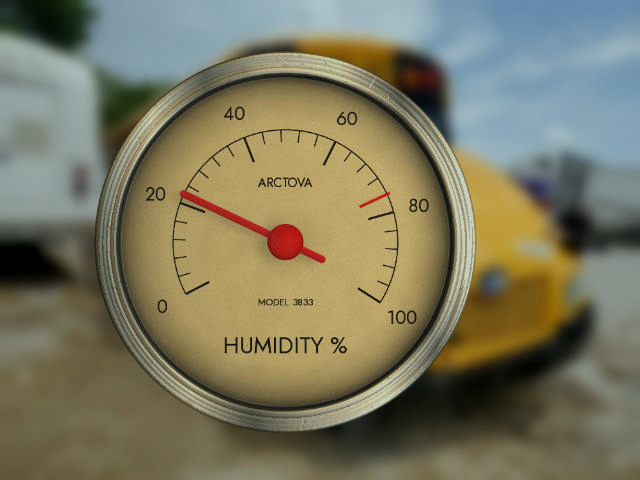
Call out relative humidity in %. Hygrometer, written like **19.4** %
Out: **22** %
